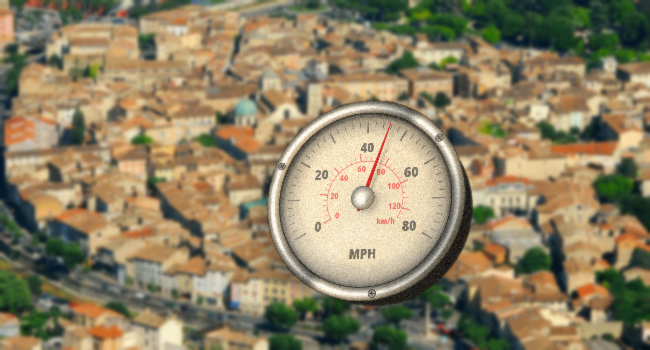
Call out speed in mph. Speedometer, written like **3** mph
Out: **46** mph
